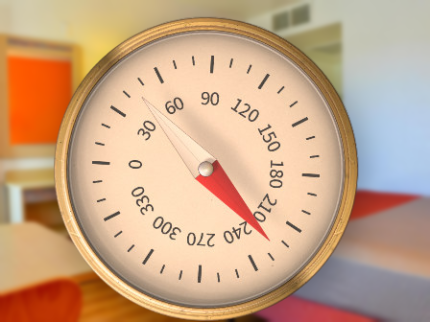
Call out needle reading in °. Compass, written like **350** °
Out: **225** °
